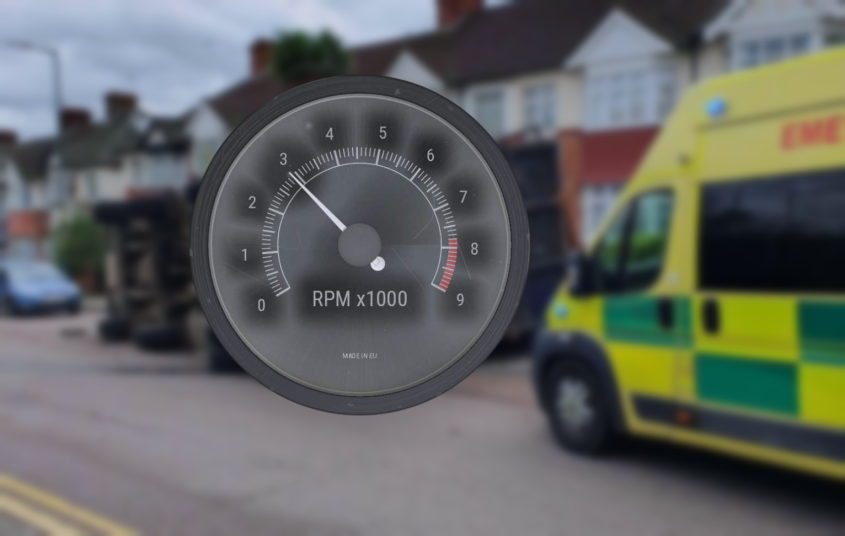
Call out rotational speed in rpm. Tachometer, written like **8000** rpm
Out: **2900** rpm
